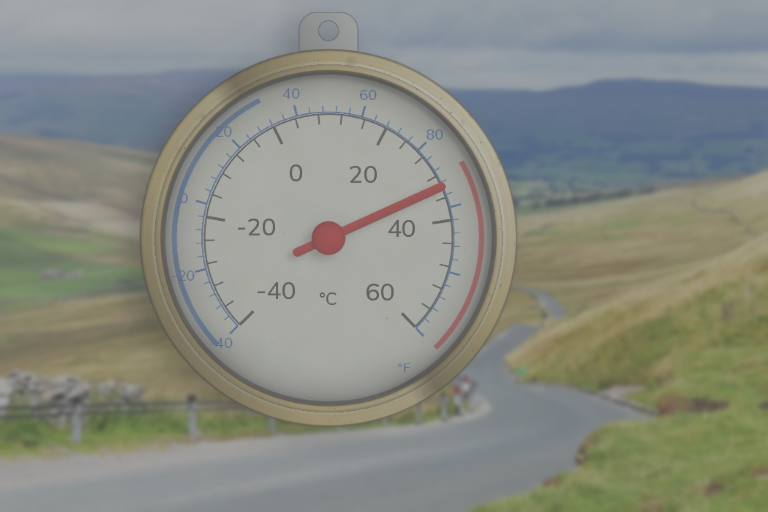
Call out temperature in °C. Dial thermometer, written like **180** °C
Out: **34** °C
